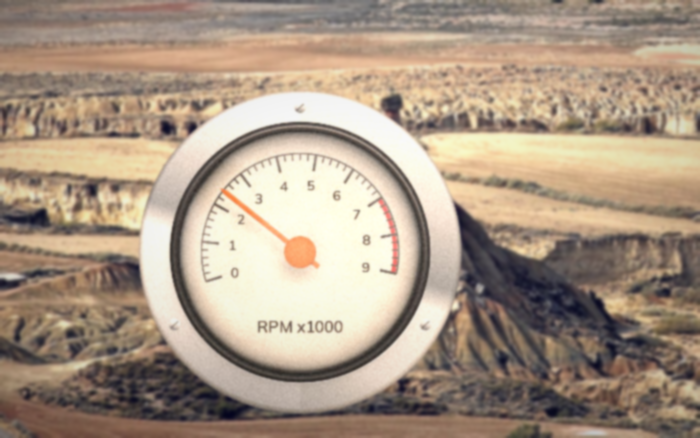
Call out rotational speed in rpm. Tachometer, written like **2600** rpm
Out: **2400** rpm
